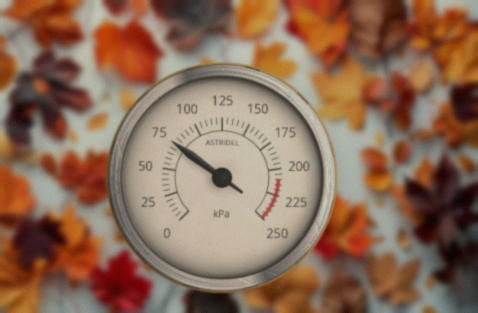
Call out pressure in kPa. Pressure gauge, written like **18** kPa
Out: **75** kPa
